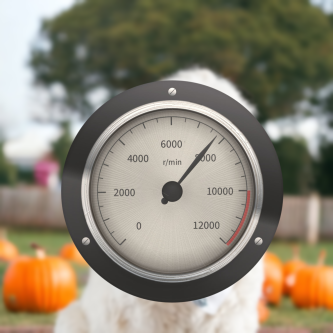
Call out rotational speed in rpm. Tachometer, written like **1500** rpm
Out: **7750** rpm
